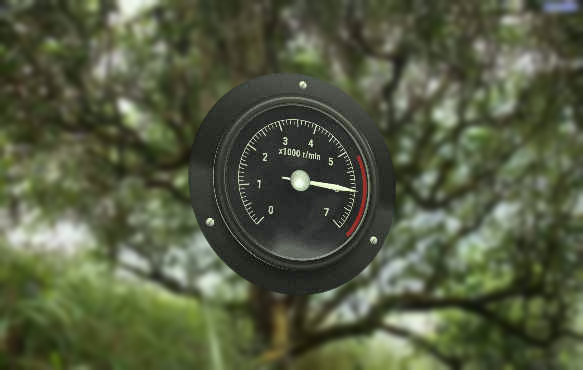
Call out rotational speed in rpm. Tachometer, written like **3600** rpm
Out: **6000** rpm
